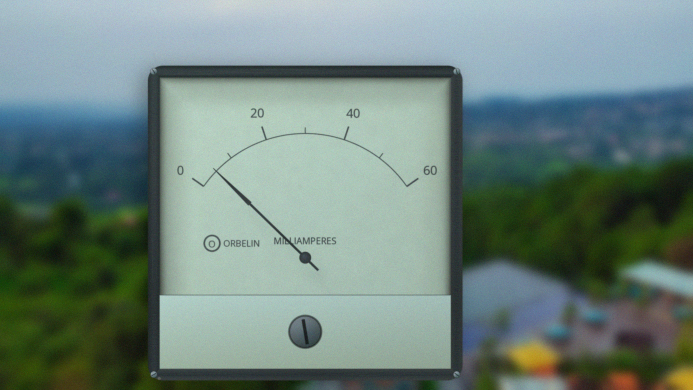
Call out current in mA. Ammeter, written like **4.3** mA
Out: **5** mA
